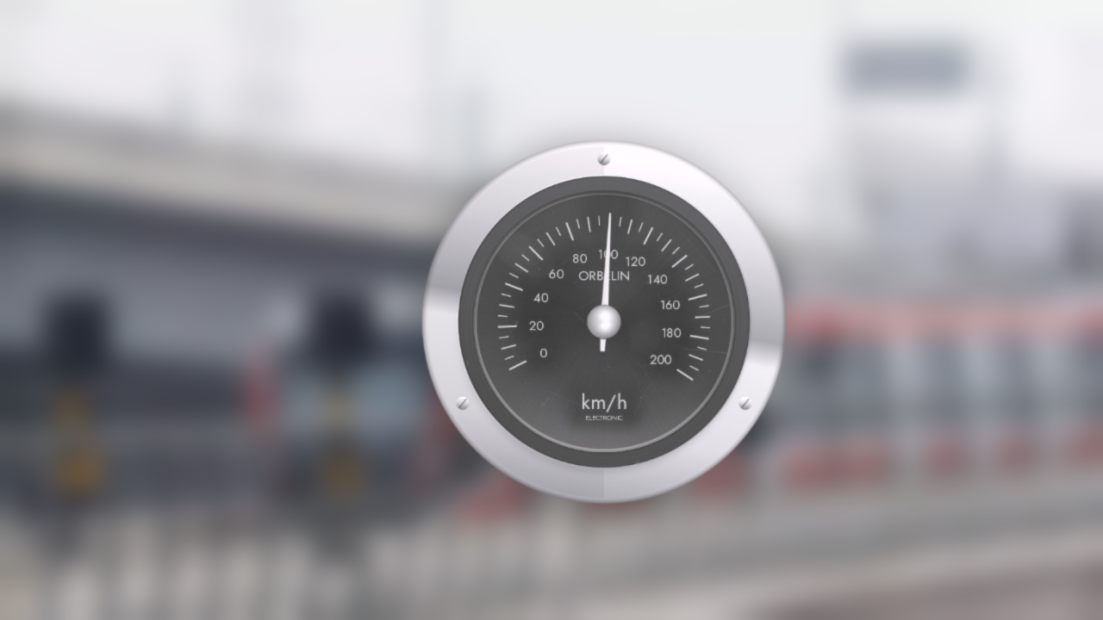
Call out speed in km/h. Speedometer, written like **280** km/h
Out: **100** km/h
